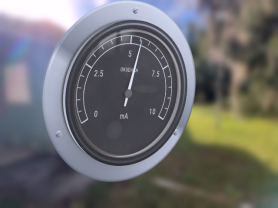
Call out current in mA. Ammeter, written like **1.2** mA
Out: **5.5** mA
